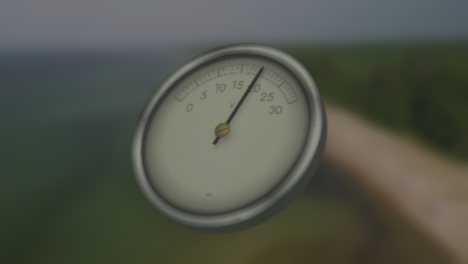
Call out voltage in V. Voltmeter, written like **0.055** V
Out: **20** V
